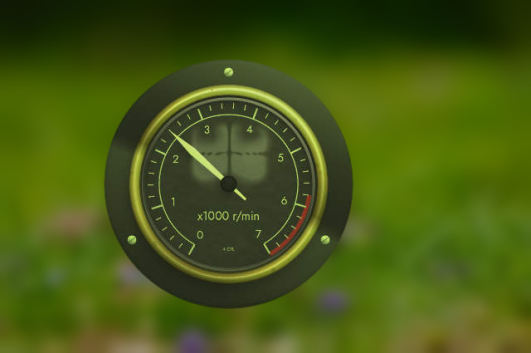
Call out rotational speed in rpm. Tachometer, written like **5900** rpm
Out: **2400** rpm
